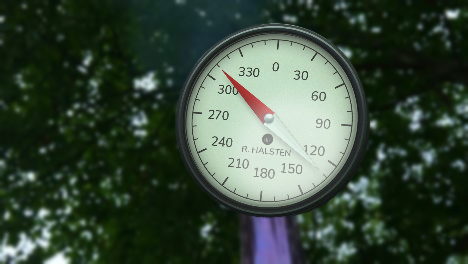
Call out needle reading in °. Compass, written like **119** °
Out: **310** °
